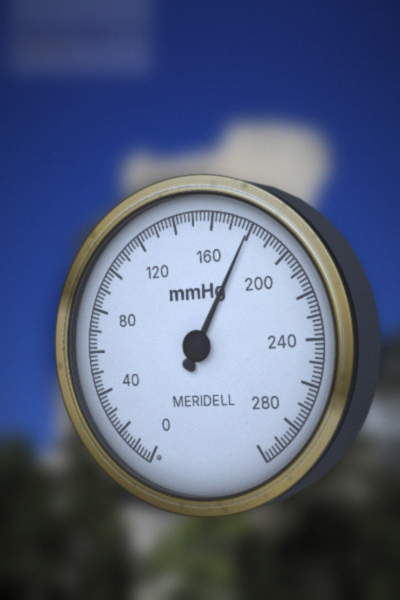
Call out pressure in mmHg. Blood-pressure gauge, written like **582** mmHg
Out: **180** mmHg
